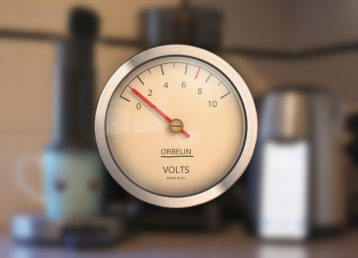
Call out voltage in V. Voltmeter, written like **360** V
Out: **1** V
